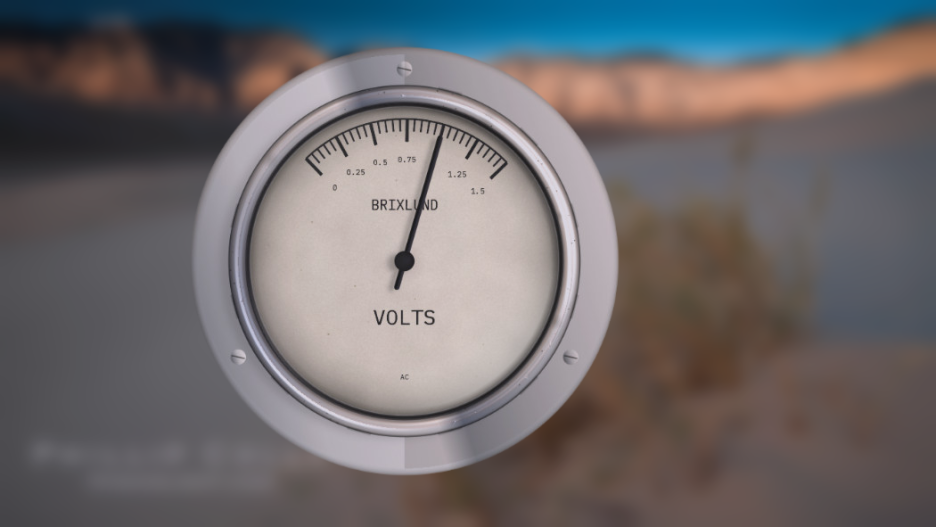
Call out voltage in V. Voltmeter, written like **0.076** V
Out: **1** V
